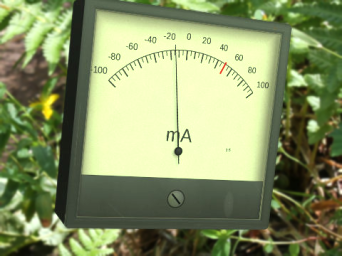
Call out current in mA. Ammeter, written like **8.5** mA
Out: **-15** mA
